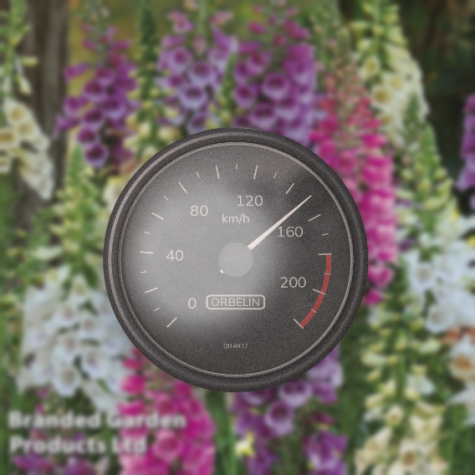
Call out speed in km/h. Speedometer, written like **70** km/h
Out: **150** km/h
